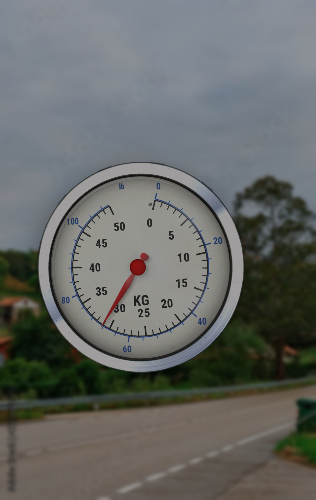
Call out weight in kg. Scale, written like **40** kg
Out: **31** kg
